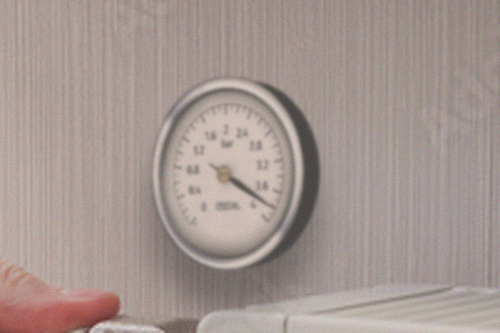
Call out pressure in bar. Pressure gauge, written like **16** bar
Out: **3.8** bar
